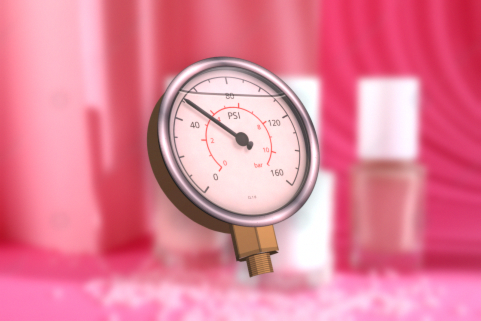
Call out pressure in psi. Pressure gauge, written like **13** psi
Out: **50** psi
